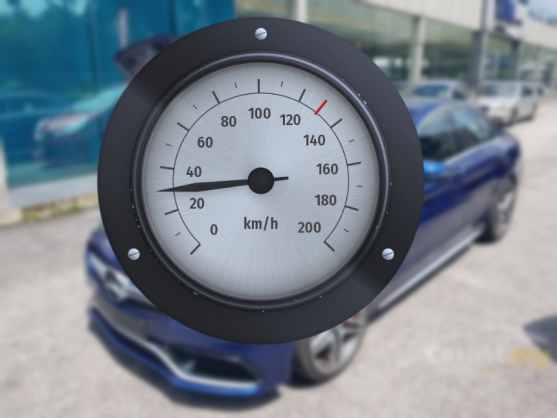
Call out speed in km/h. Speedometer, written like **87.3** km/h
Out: **30** km/h
